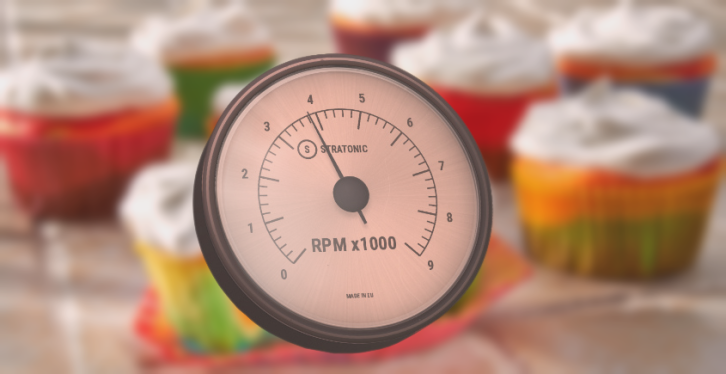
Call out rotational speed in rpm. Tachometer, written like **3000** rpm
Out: **3800** rpm
